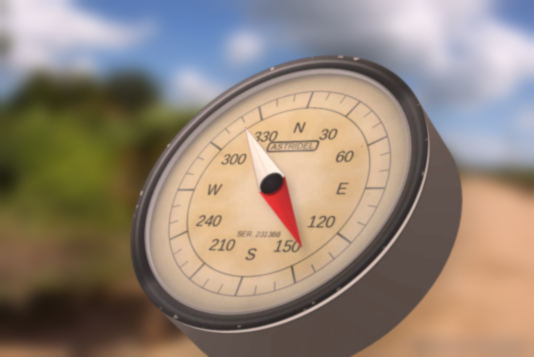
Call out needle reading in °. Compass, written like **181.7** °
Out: **140** °
